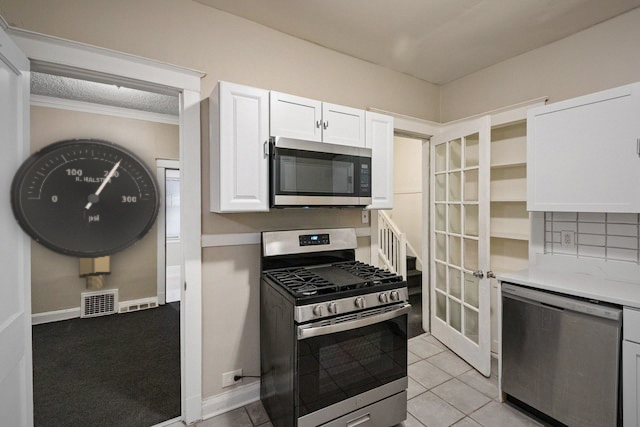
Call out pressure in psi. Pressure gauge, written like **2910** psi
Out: **200** psi
